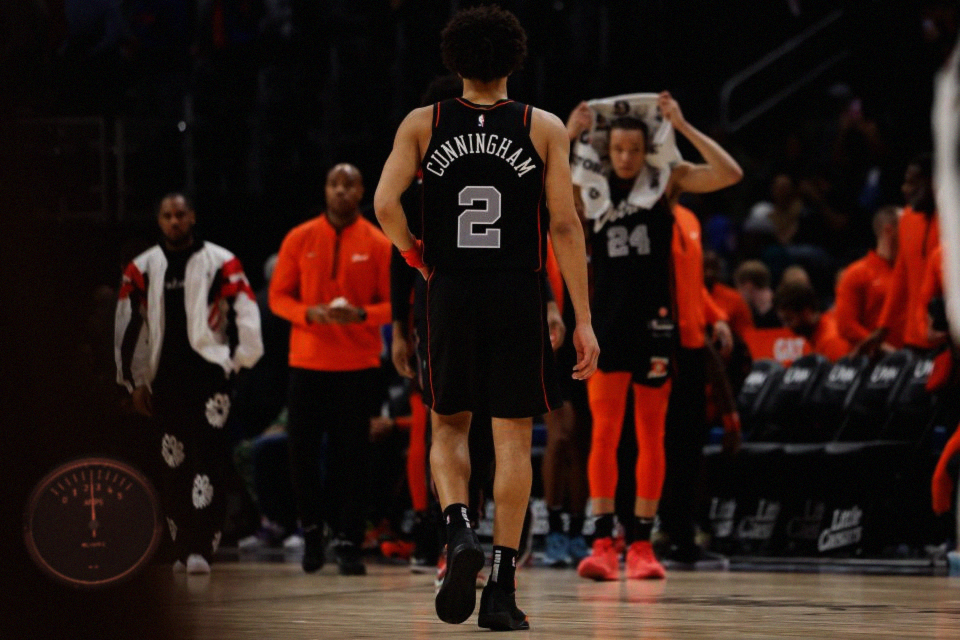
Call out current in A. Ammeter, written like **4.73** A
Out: **2.5** A
